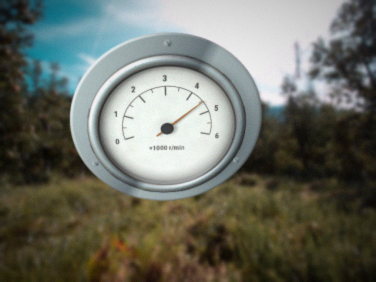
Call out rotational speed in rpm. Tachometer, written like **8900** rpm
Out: **4500** rpm
